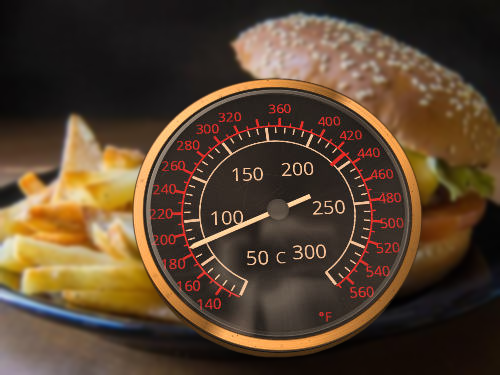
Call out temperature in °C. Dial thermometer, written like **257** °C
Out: **85** °C
